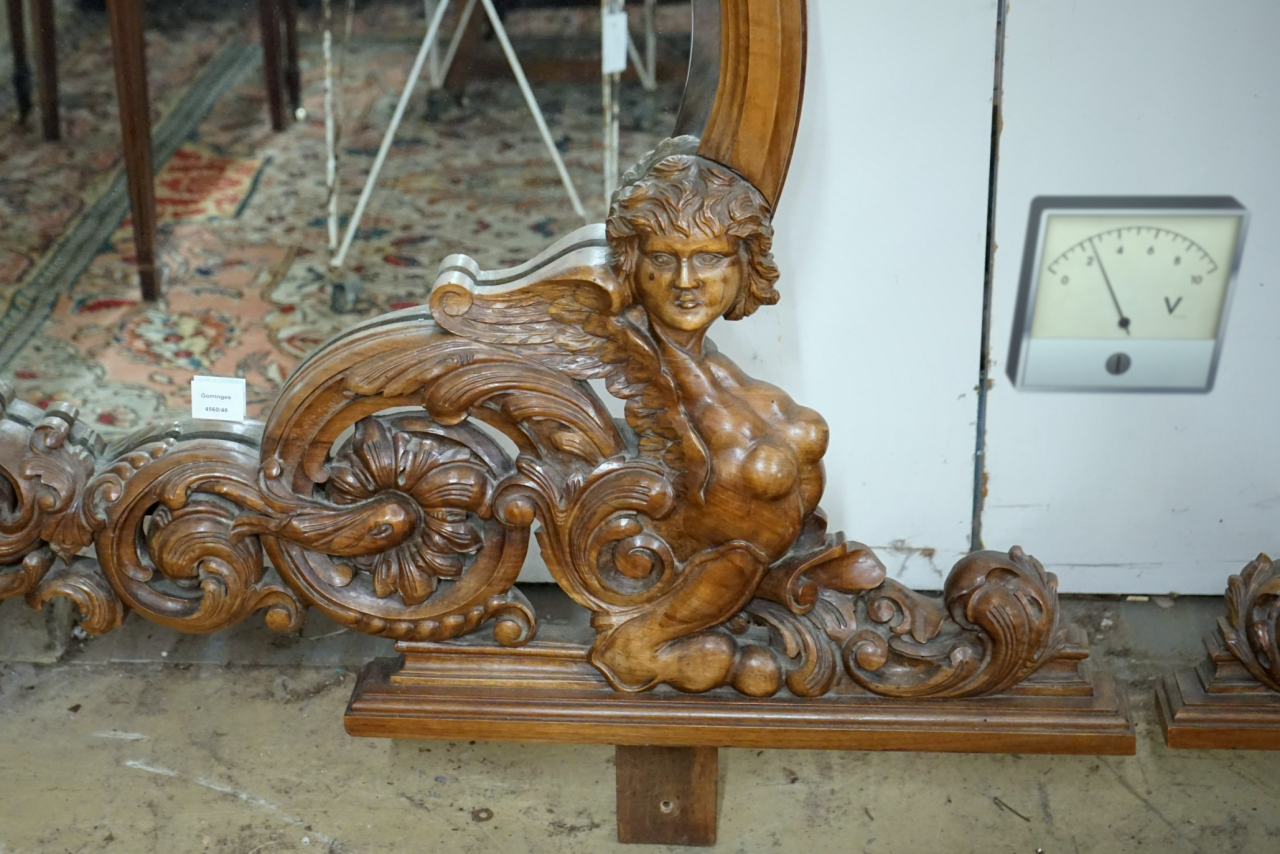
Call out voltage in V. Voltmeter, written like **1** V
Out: **2.5** V
